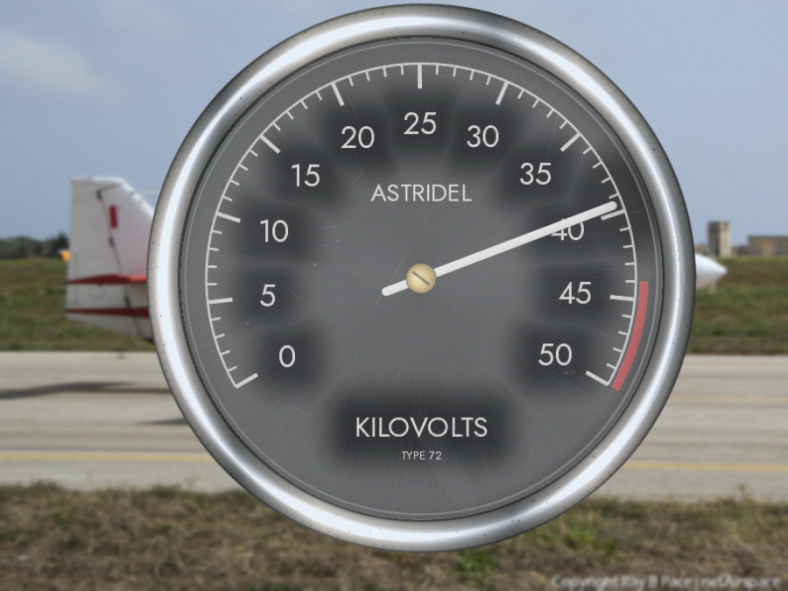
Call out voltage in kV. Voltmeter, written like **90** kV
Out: **39.5** kV
